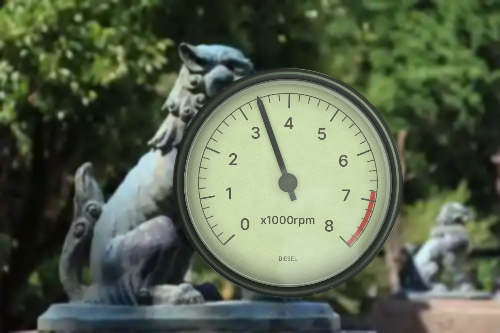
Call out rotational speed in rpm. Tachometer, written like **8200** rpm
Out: **3400** rpm
